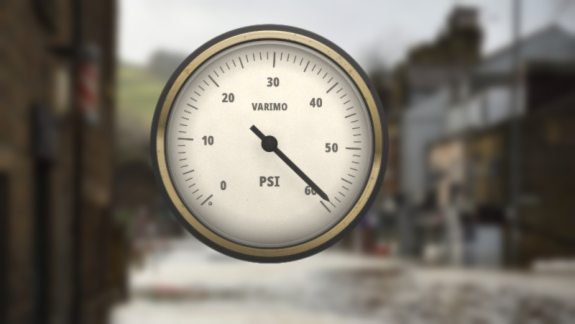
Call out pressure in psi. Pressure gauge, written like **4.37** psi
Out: **59** psi
